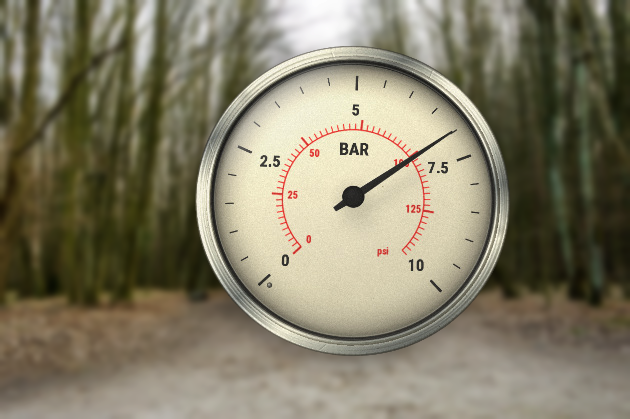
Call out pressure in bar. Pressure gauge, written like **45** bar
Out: **7** bar
